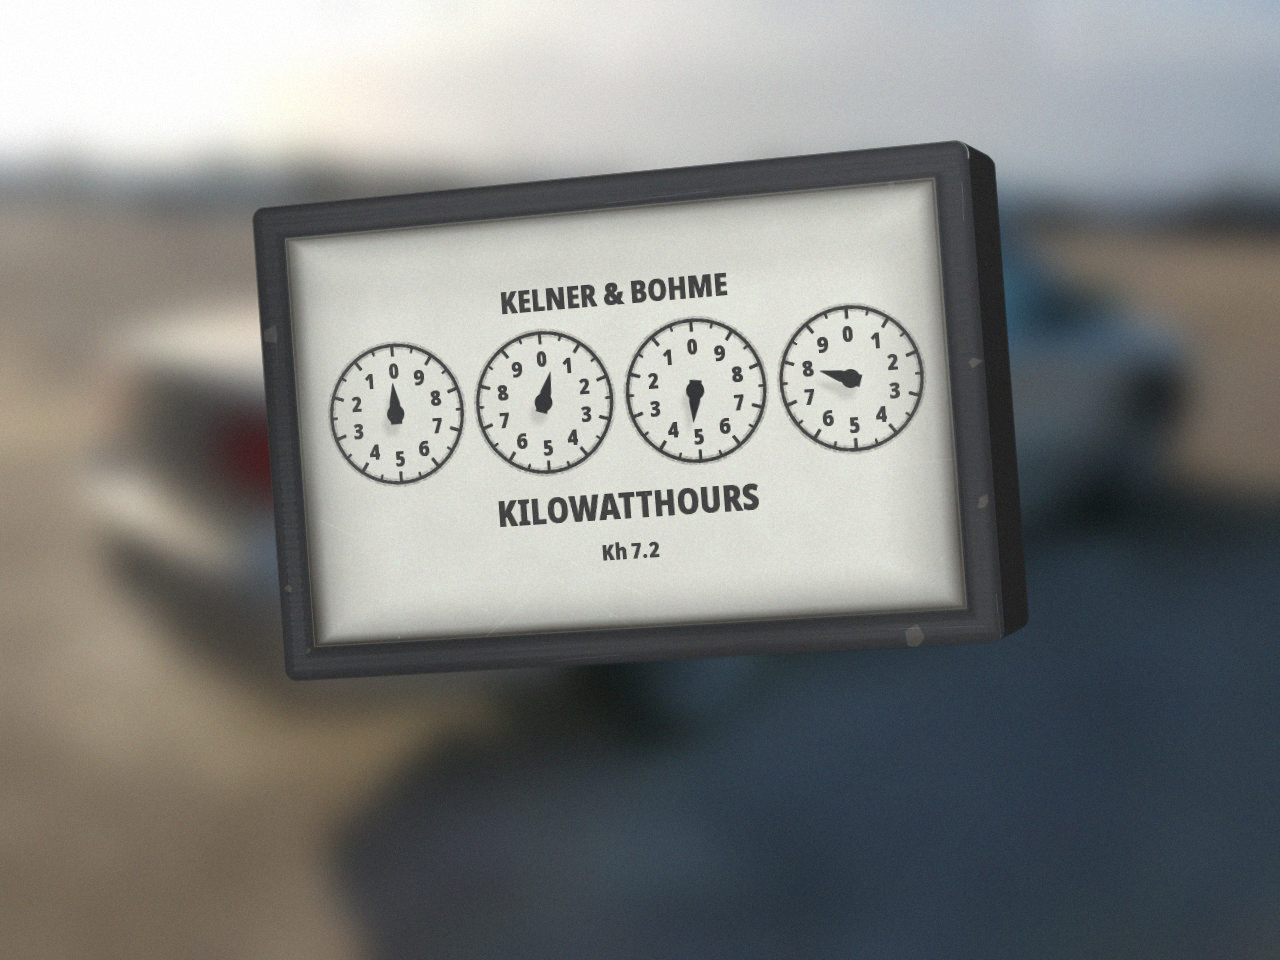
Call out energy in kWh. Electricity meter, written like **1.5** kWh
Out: **48** kWh
